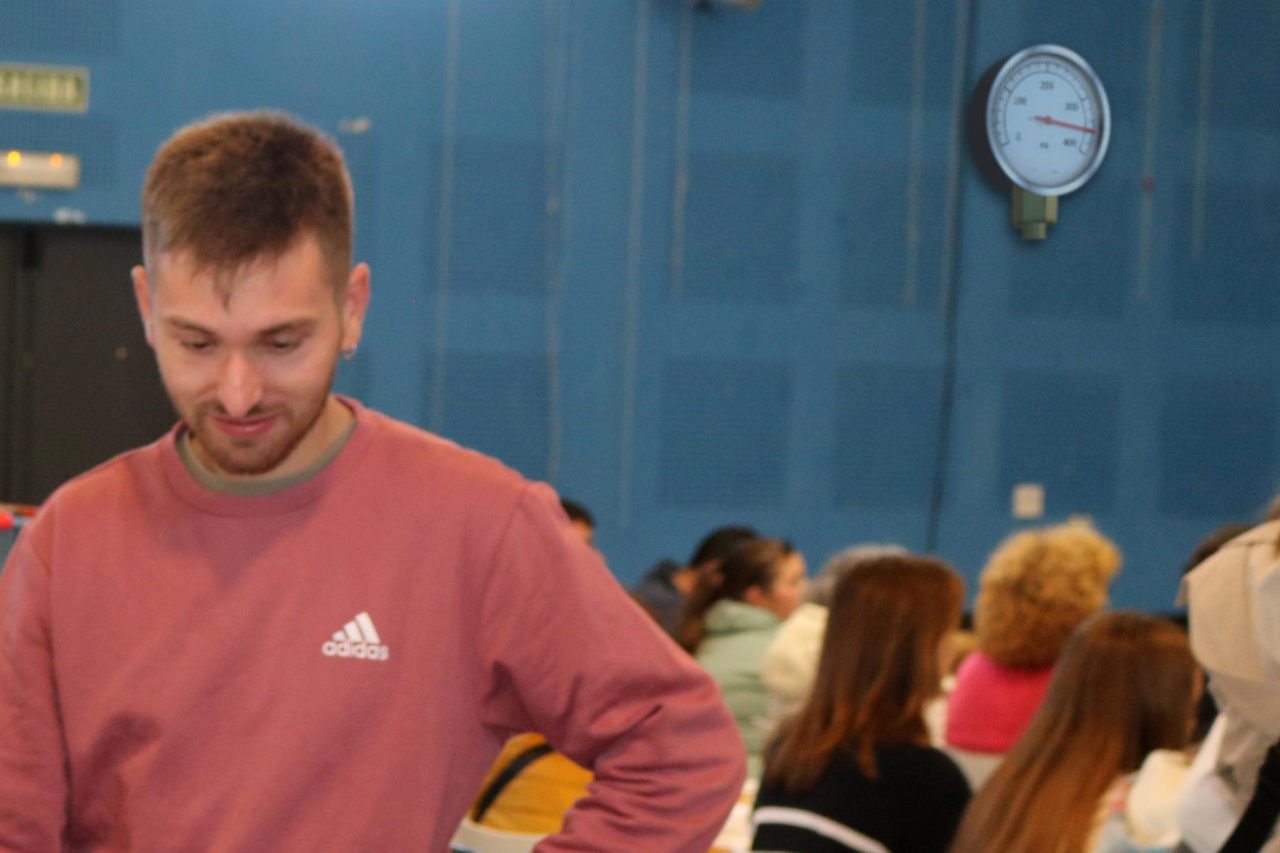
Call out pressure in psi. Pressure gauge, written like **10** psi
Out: **360** psi
